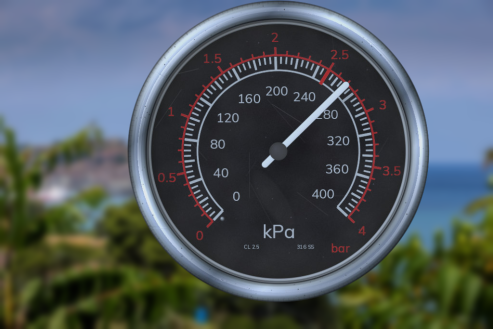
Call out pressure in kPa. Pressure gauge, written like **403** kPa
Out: **270** kPa
